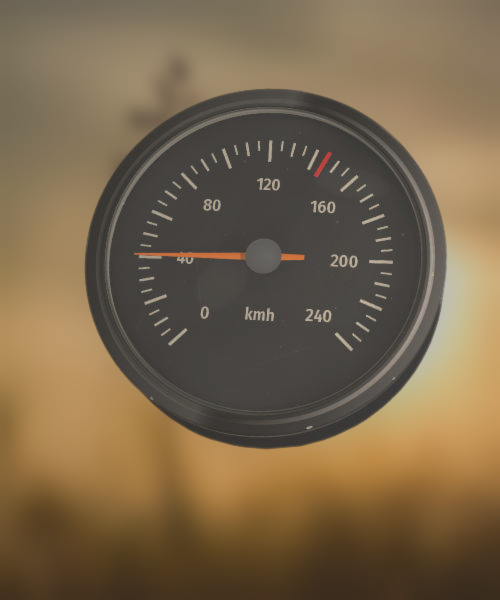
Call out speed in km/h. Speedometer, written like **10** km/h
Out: **40** km/h
